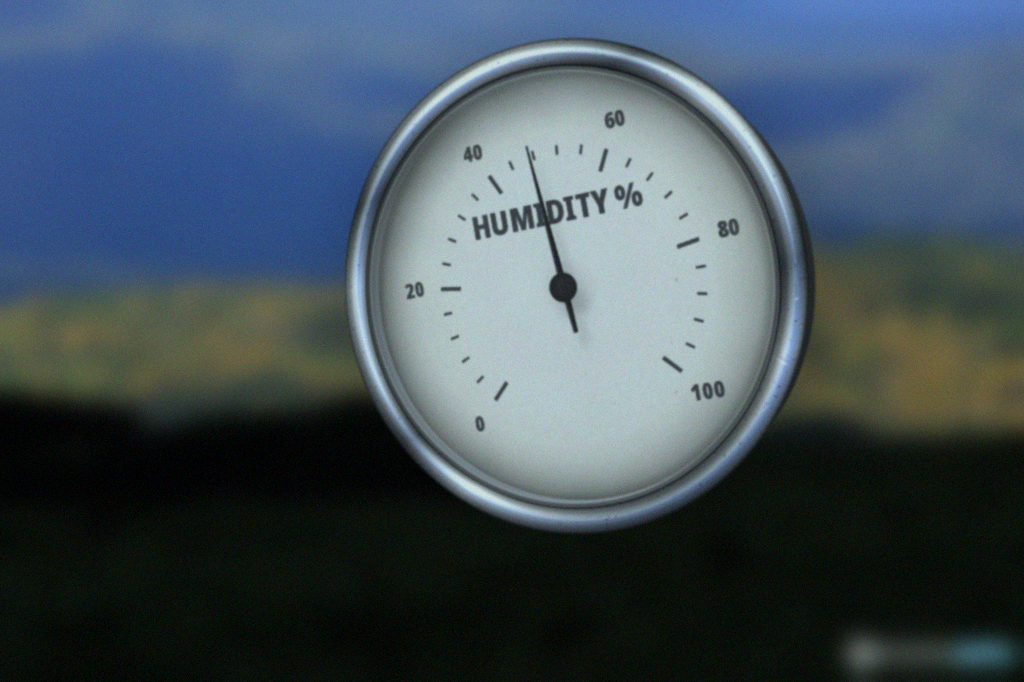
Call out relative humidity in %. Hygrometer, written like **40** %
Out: **48** %
